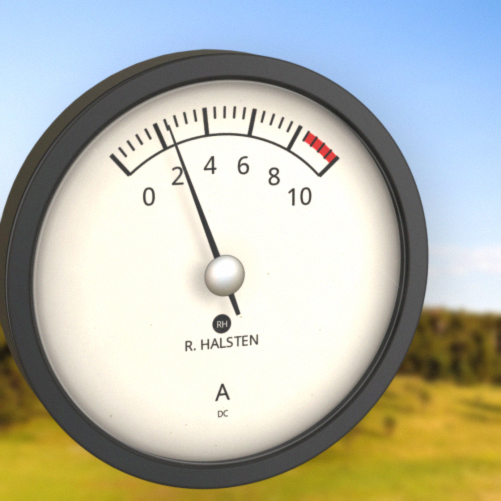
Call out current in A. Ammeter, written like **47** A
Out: **2.4** A
